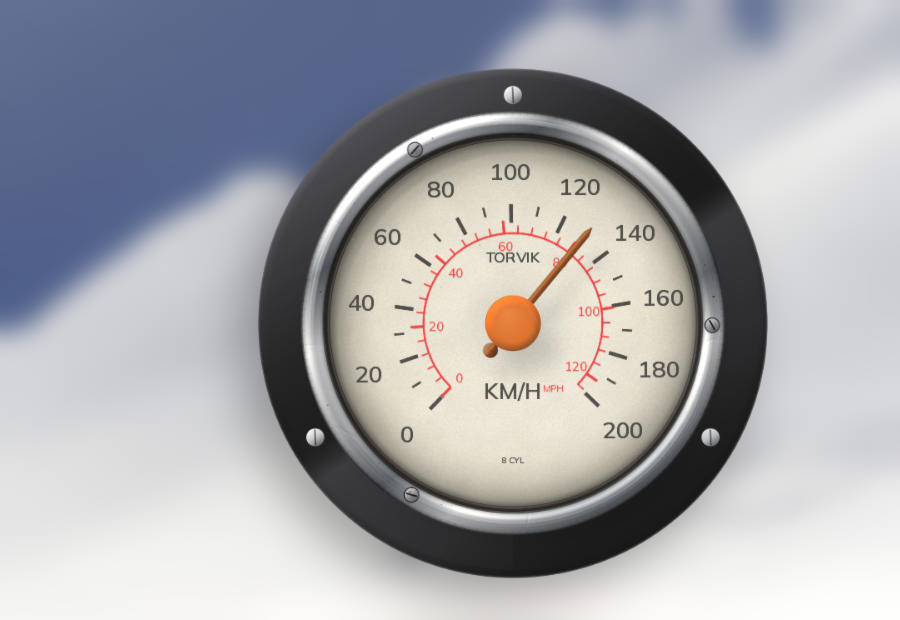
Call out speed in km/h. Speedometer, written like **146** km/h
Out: **130** km/h
